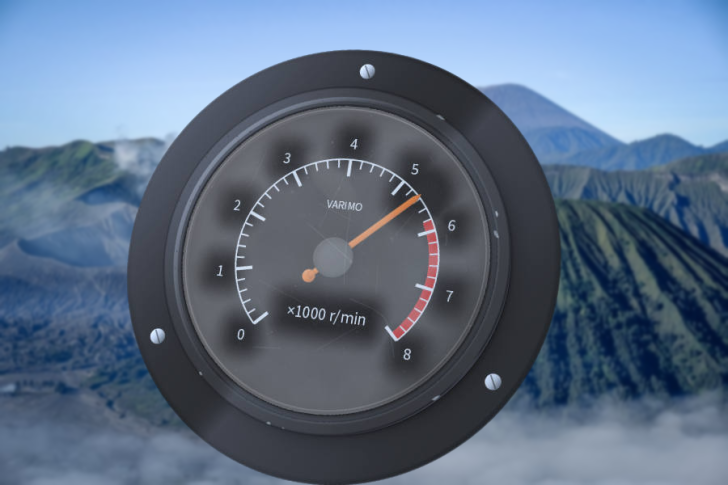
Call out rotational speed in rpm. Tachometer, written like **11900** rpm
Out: **5400** rpm
